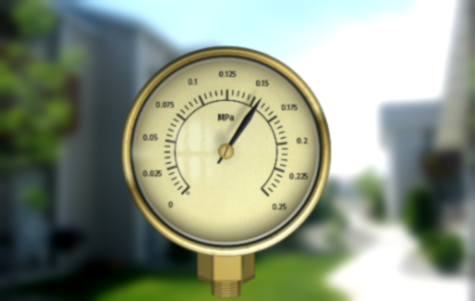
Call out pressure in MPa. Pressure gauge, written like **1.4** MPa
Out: **0.155** MPa
